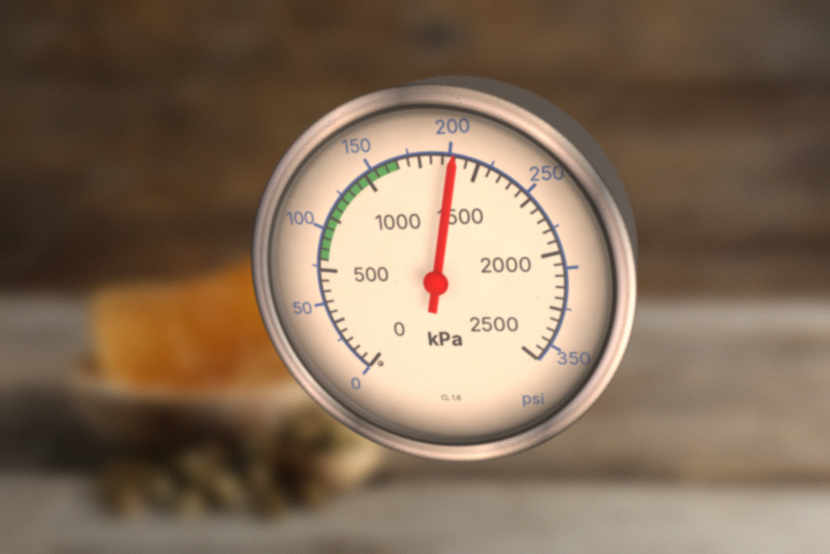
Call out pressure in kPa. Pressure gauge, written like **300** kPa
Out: **1400** kPa
